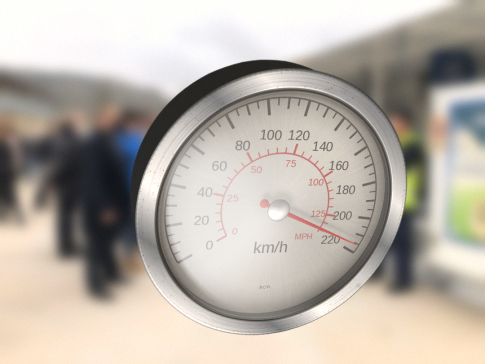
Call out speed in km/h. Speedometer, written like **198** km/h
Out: **215** km/h
